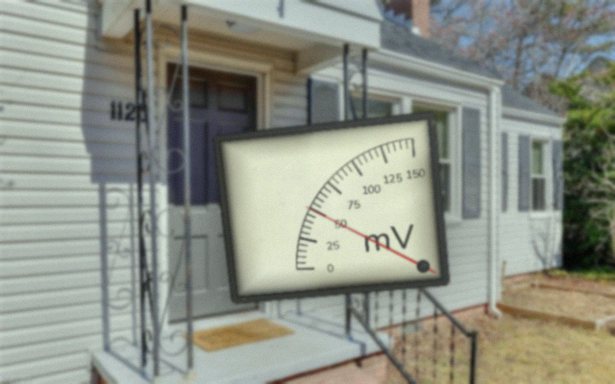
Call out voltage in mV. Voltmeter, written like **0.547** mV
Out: **50** mV
